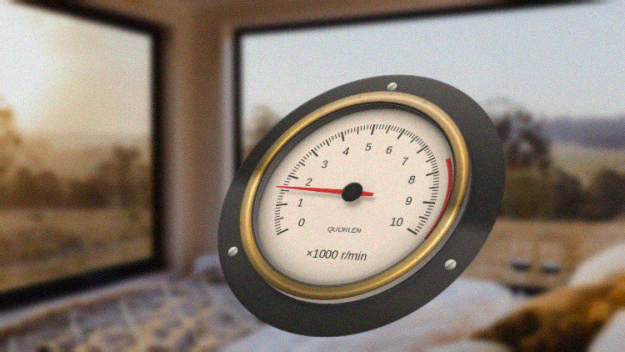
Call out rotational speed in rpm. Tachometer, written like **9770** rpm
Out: **1500** rpm
